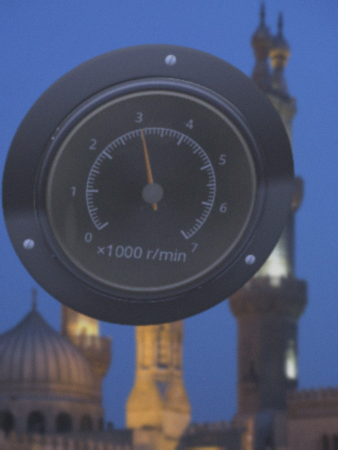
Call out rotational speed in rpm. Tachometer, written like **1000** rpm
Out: **3000** rpm
